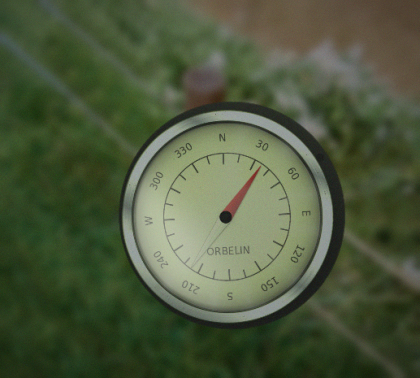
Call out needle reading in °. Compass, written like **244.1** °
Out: **37.5** °
